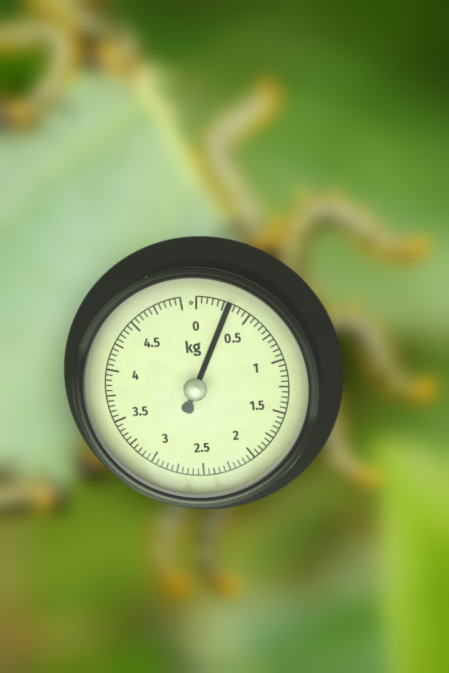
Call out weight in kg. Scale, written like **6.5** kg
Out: **0.3** kg
